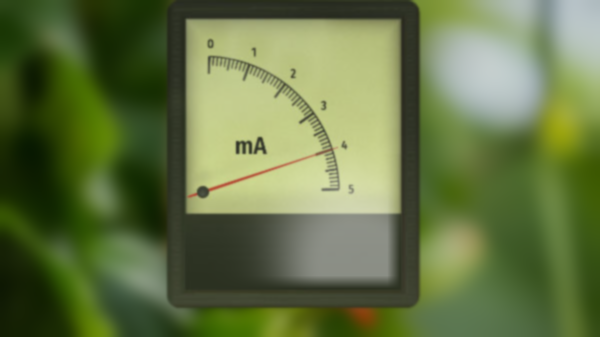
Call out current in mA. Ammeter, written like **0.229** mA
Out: **4** mA
